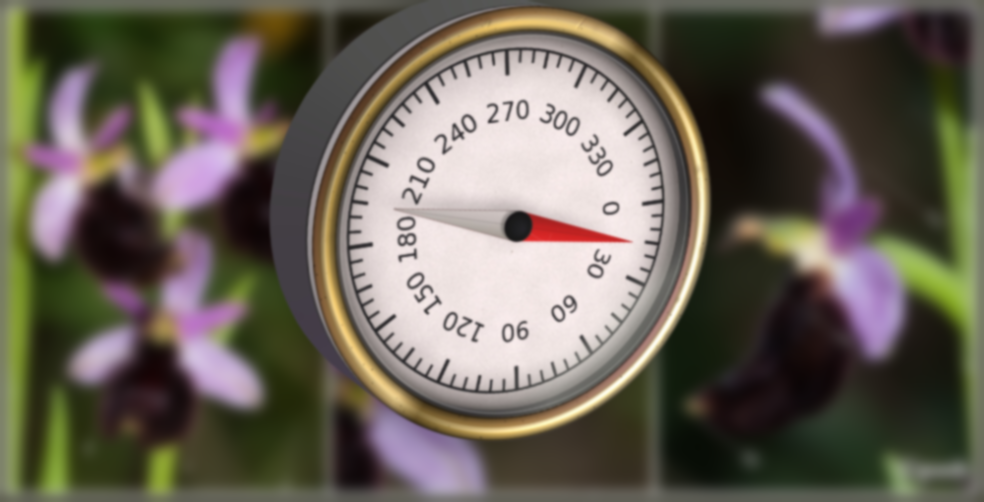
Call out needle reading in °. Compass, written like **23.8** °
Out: **15** °
